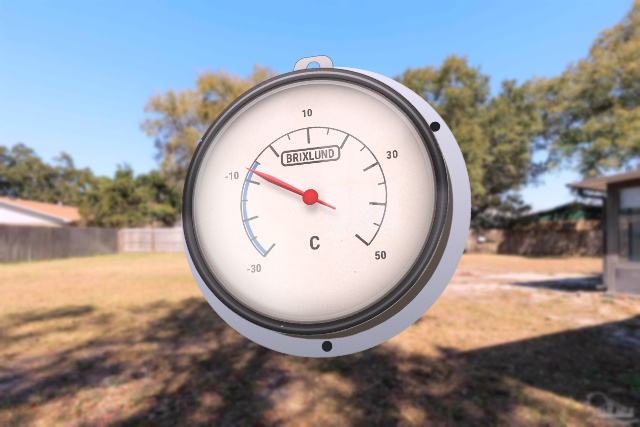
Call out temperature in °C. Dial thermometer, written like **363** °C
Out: **-7.5** °C
